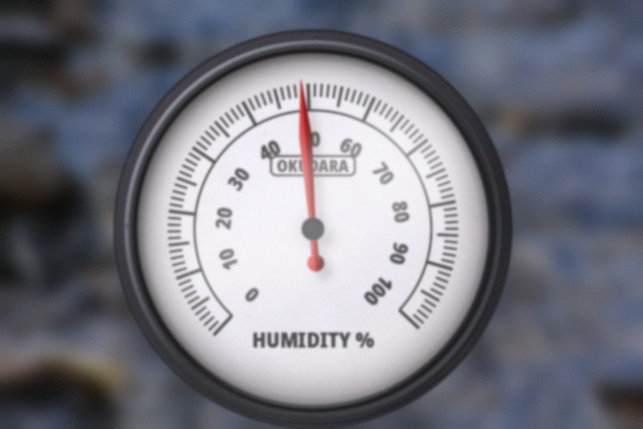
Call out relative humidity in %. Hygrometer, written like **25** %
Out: **49** %
